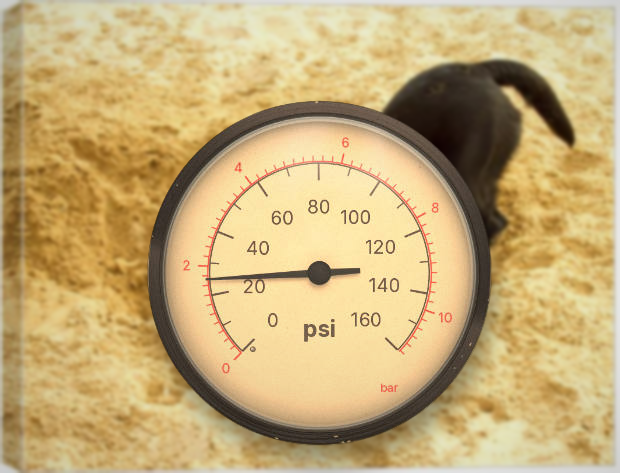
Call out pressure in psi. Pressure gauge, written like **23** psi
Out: **25** psi
